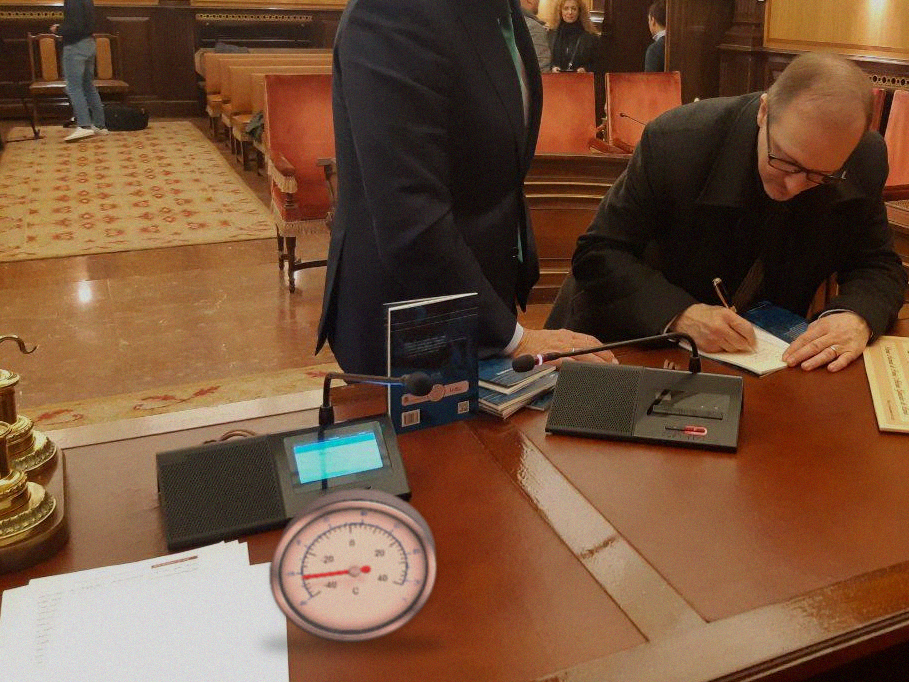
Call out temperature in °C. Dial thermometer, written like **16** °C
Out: **-30** °C
